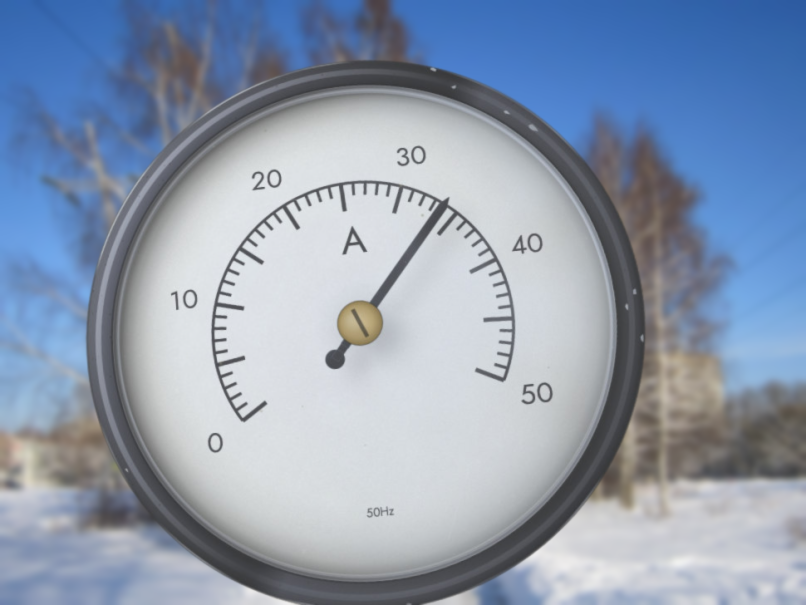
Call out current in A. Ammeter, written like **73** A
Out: **34** A
